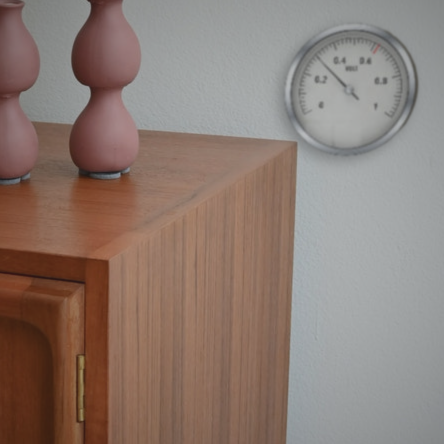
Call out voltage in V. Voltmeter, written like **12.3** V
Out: **0.3** V
